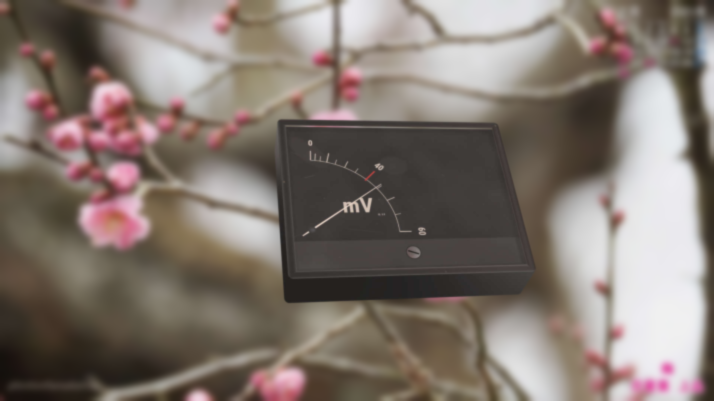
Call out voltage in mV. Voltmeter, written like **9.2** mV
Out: **45** mV
